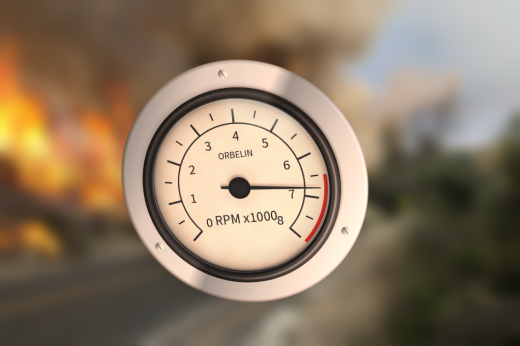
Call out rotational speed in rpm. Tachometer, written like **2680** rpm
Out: **6750** rpm
